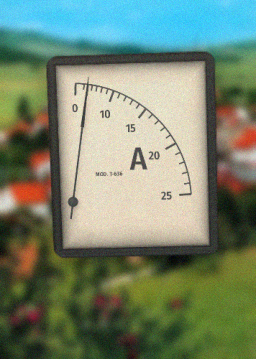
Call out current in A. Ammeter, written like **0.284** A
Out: **5** A
